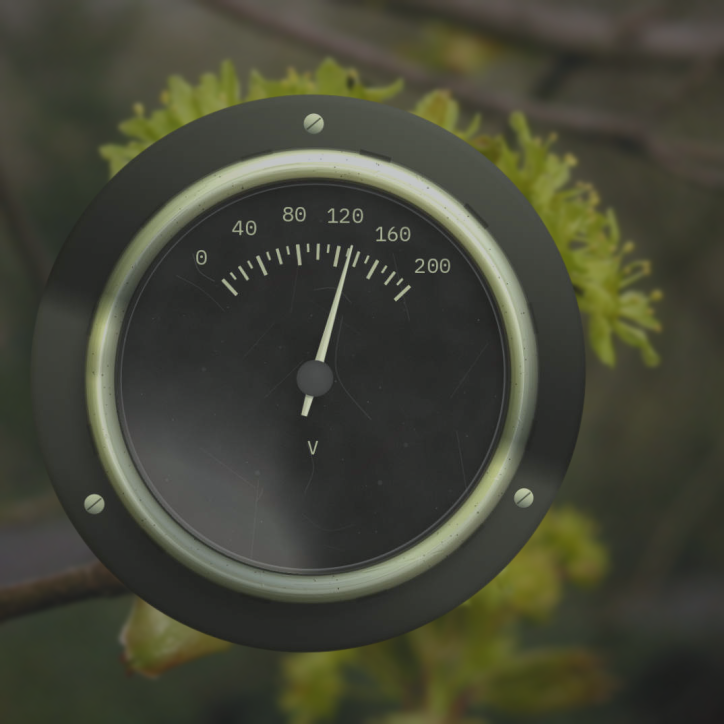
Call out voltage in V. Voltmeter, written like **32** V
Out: **130** V
